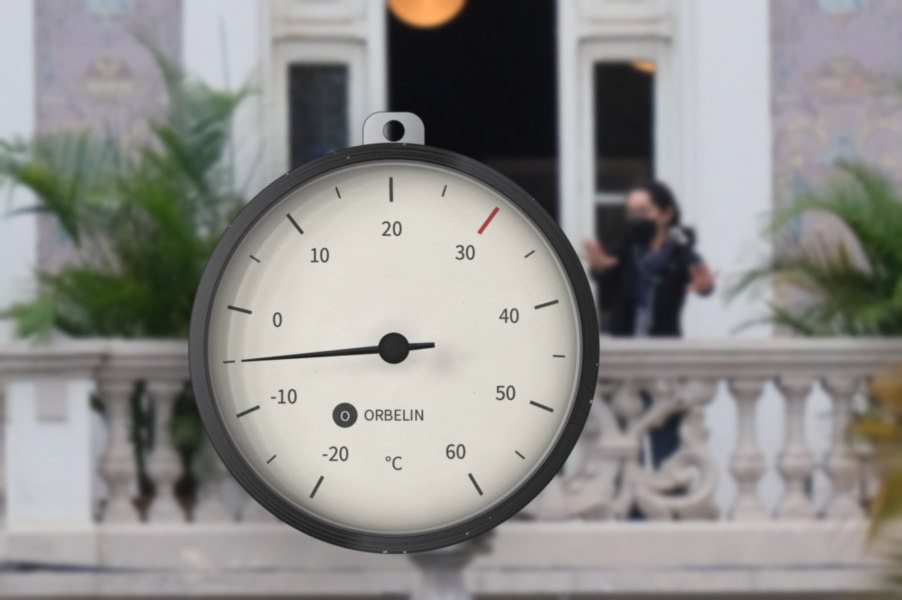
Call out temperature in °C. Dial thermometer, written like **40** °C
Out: **-5** °C
